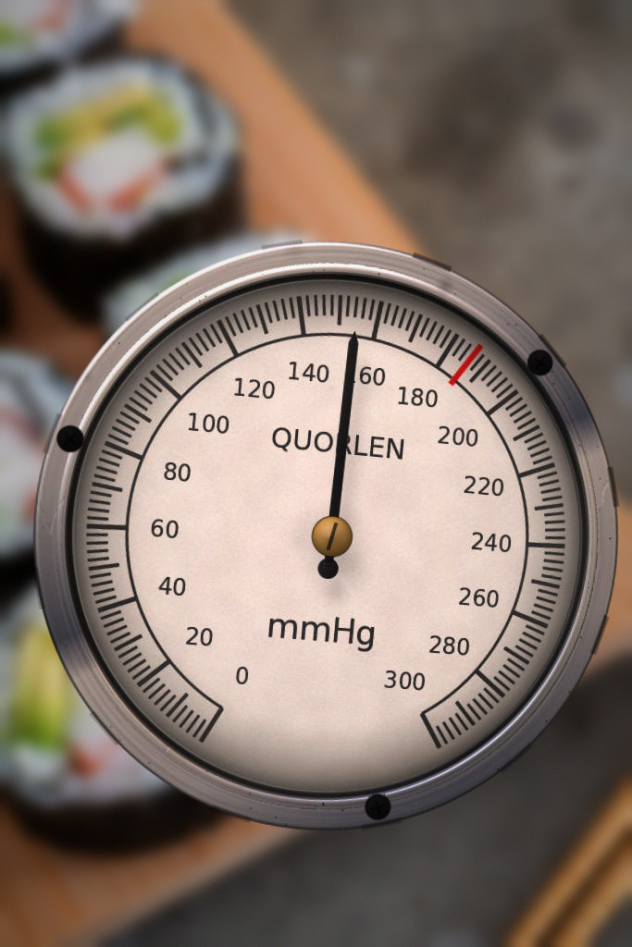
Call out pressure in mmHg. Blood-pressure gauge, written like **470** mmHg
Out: **154** mmHg
